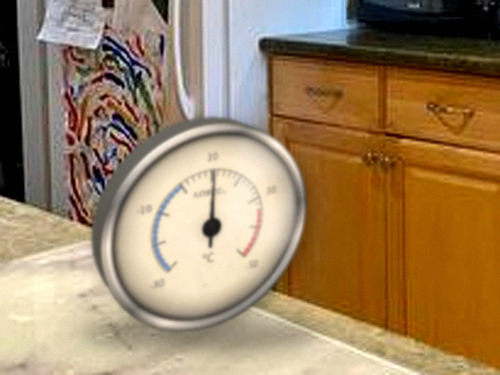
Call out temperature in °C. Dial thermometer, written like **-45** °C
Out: **10** °C
